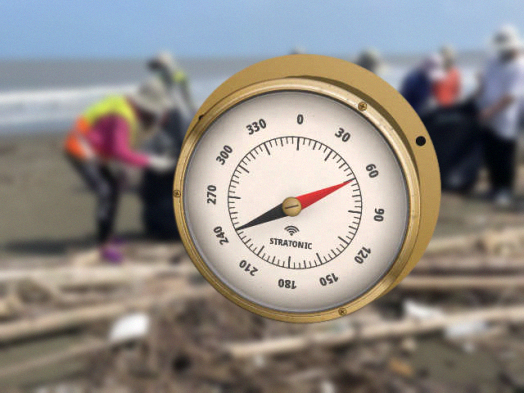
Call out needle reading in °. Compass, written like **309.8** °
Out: **60** °
